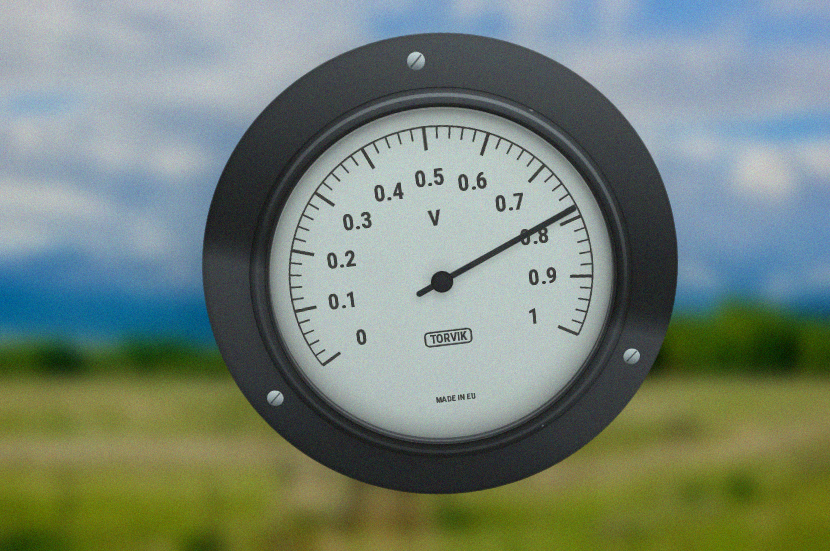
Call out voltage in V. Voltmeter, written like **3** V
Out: **0.78** V
